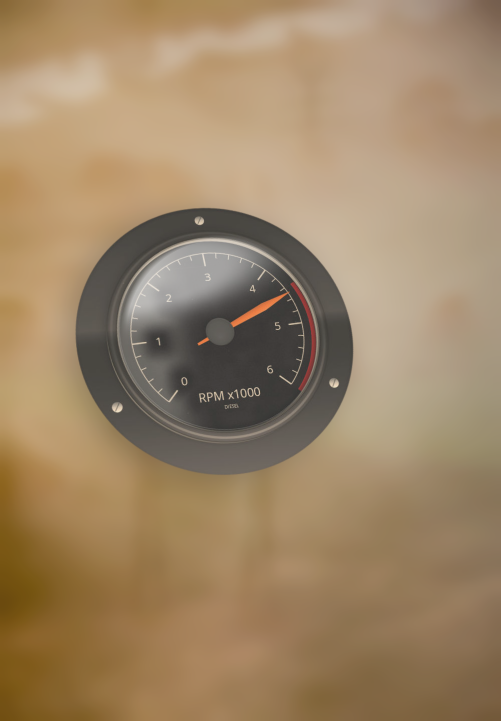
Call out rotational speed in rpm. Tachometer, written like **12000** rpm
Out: **4500** rpm
